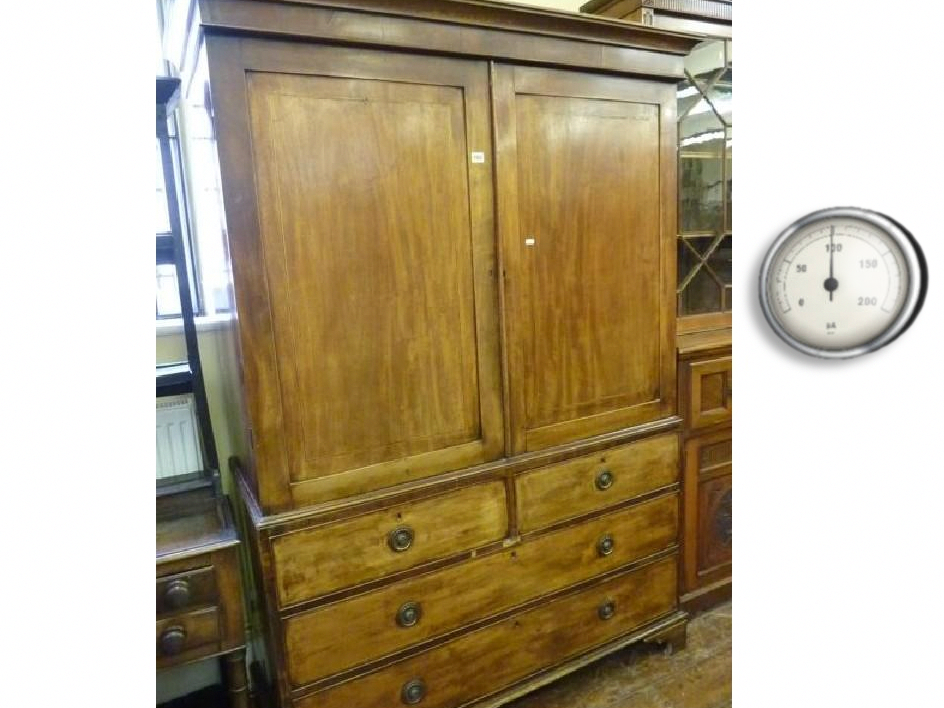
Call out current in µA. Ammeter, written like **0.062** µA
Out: **100** µA
